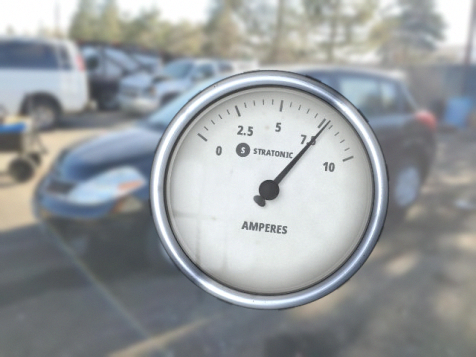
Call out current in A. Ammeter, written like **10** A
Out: **7.75** A
